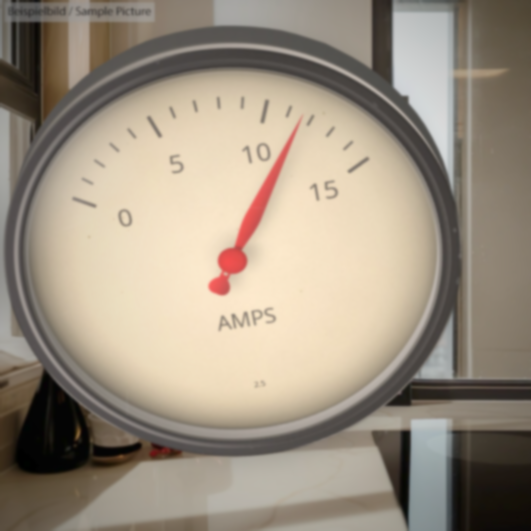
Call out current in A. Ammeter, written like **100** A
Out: **11.5** A
